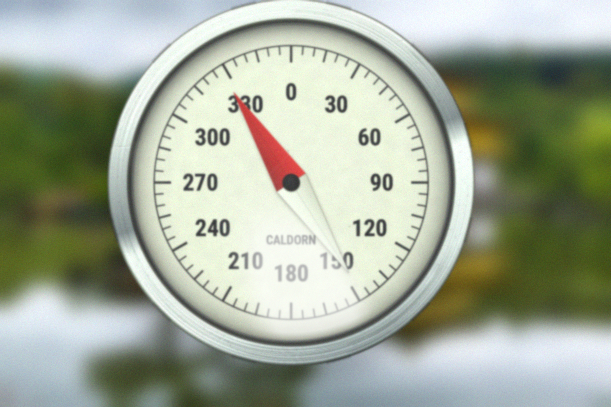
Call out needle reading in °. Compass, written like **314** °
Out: **327.5** °
